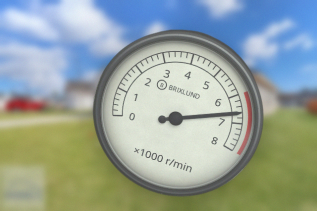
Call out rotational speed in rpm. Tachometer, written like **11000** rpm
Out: **6600** rpm
